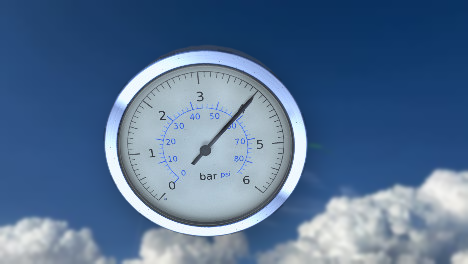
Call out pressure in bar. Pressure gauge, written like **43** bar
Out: **4** bar
